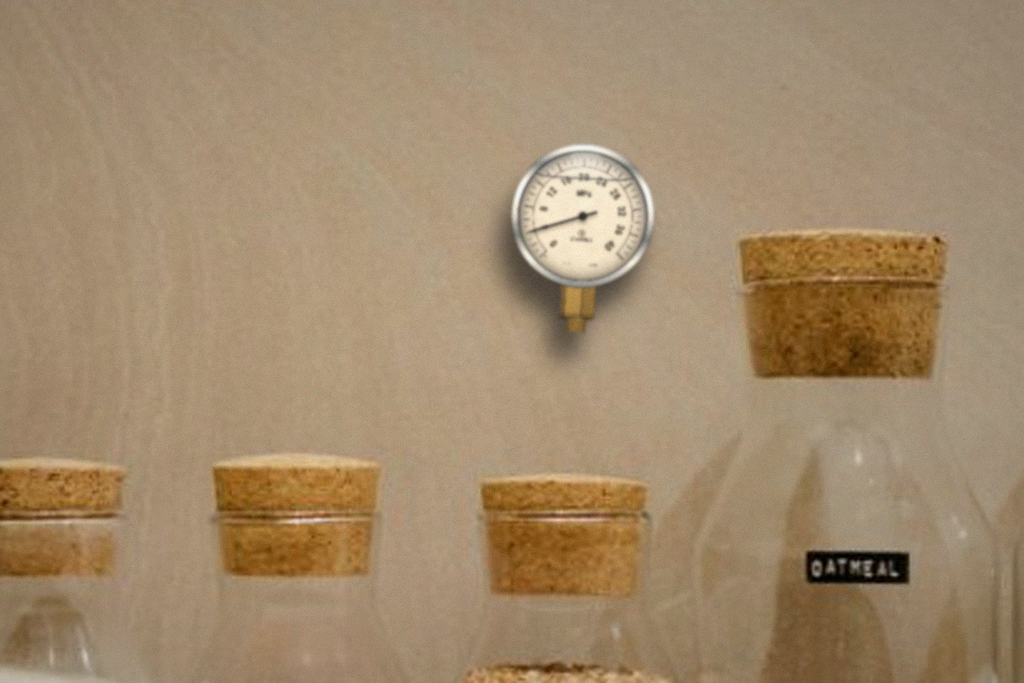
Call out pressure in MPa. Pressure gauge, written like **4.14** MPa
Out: **4** MPa
